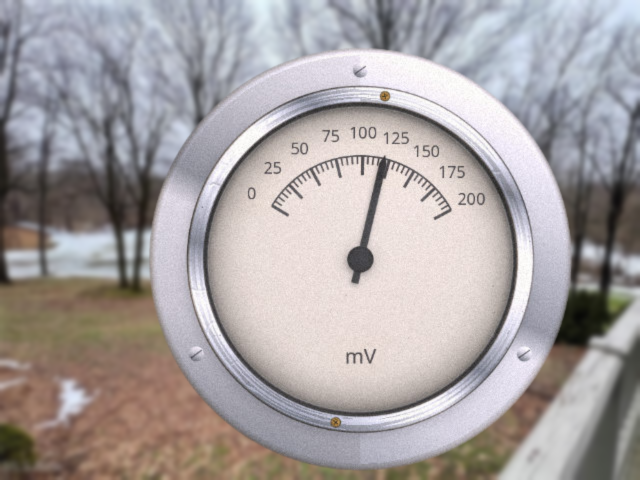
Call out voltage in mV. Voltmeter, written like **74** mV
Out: **120** mV
